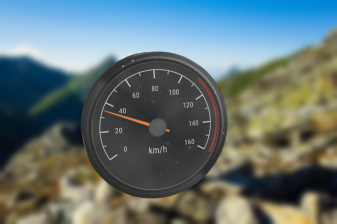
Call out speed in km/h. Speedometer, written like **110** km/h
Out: **35** km/h
